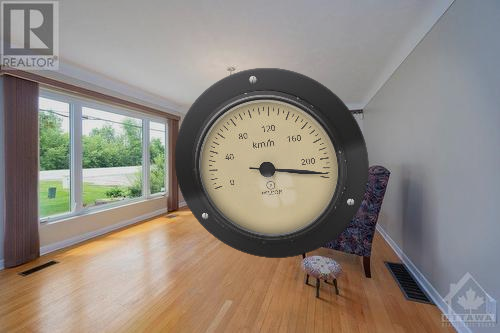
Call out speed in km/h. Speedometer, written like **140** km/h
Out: **215** km/h
